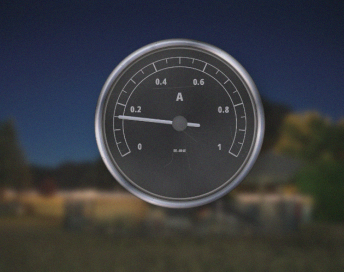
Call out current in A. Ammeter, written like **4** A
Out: **0.15** A
